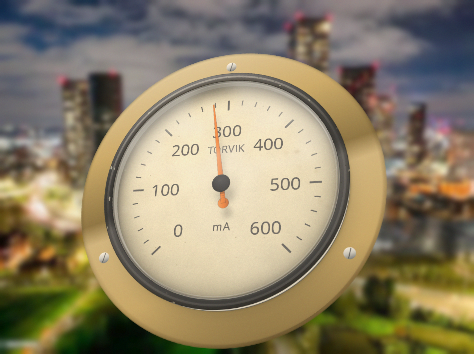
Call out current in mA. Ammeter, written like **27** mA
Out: **280** mA
